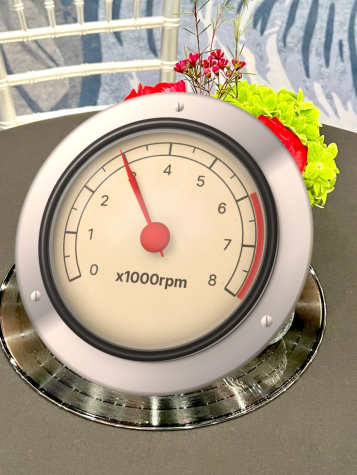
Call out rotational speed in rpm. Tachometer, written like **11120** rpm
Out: **3000** rpm
